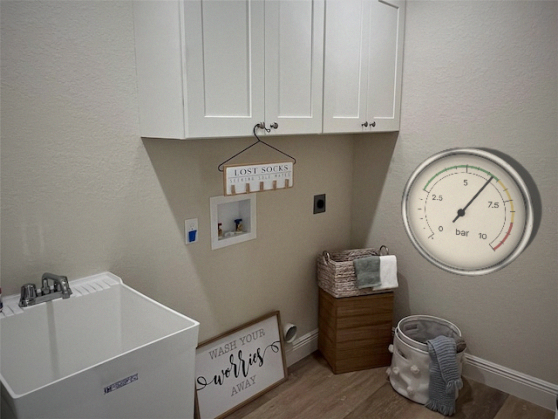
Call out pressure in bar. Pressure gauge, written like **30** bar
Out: **6.25** bar
